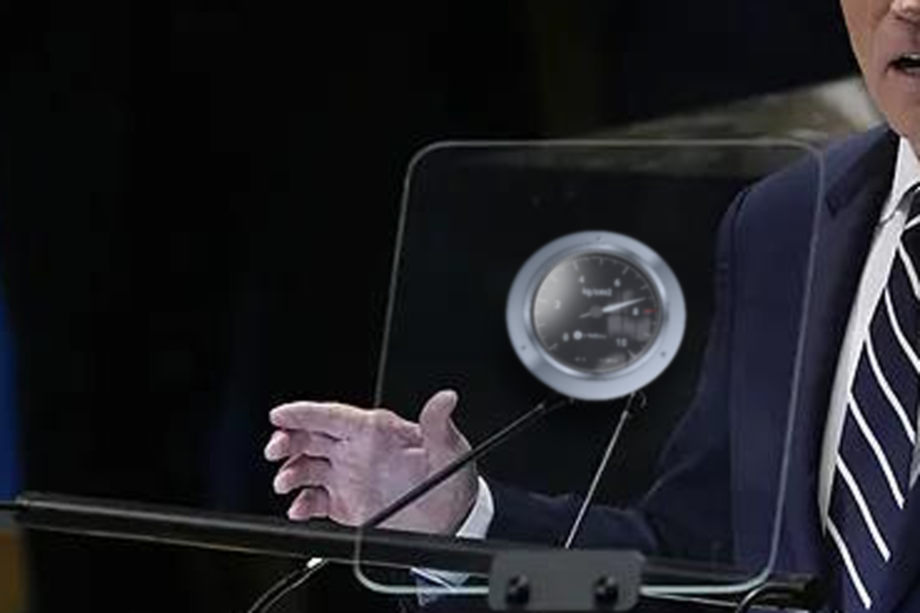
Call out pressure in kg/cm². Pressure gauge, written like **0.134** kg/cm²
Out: **7.5** kg/cm²
